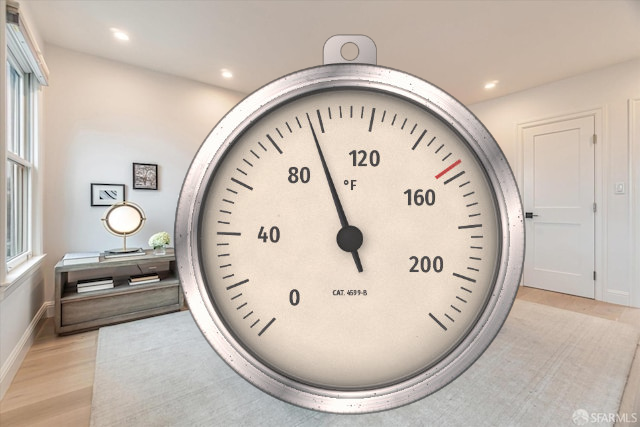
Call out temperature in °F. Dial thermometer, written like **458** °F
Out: **96** °F
